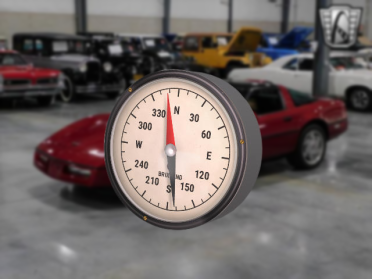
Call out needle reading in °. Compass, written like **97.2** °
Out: **350** °
